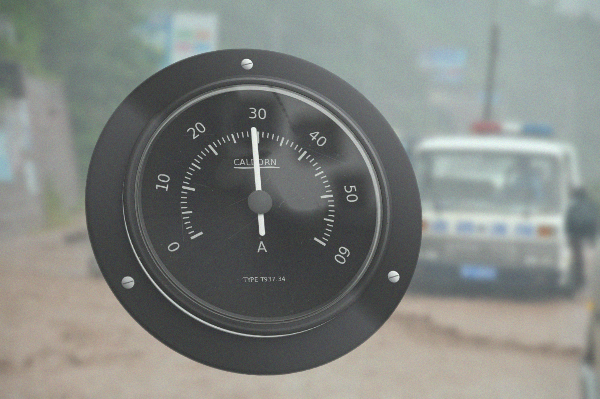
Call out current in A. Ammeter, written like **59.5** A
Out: **29** A
